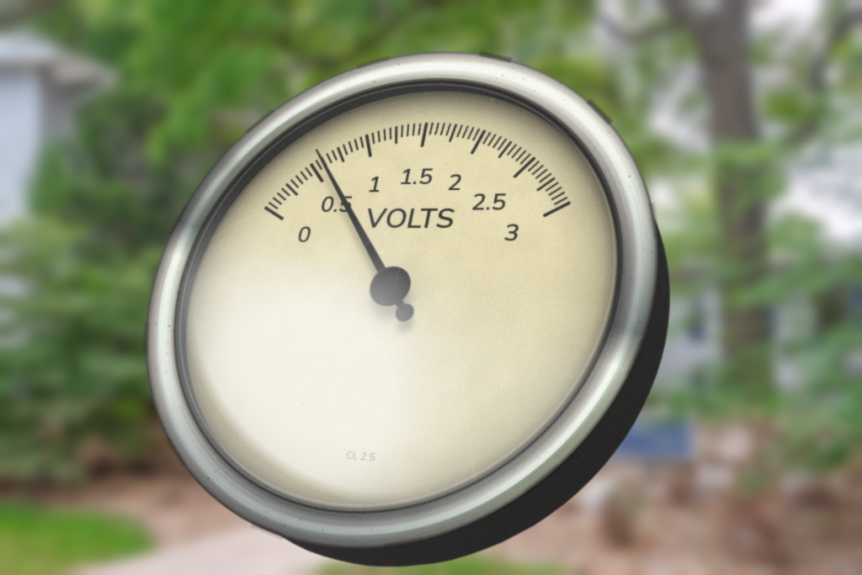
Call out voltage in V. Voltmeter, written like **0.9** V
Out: **0.6** V
